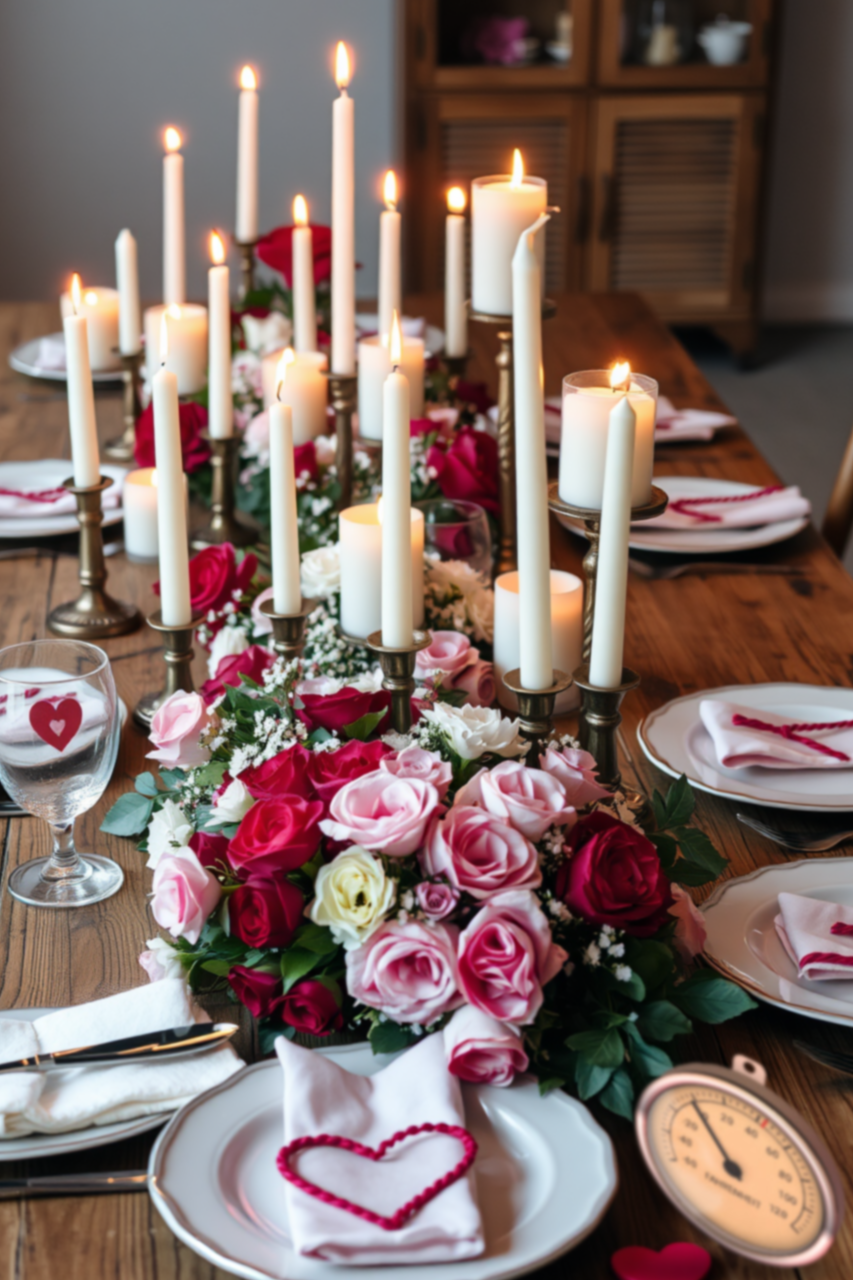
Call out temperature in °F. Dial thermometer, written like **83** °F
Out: **0** °F
